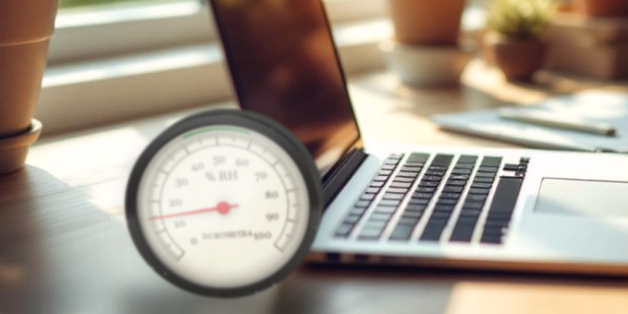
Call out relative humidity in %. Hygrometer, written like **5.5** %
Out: **15** %
